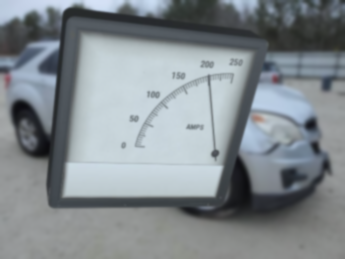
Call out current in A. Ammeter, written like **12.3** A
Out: **200** A
